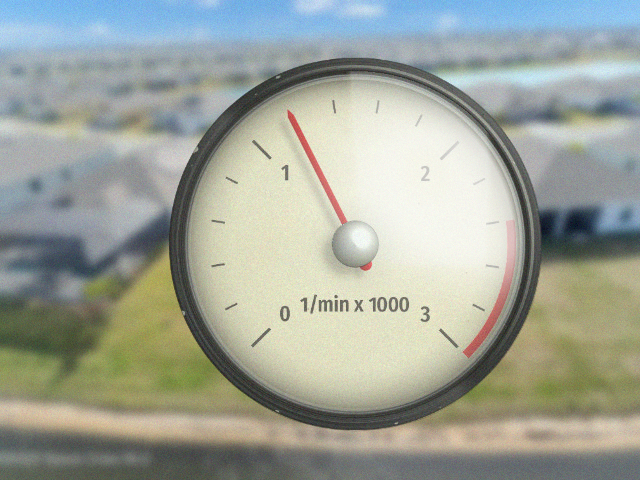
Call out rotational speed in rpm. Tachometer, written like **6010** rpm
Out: **1200** rpm
